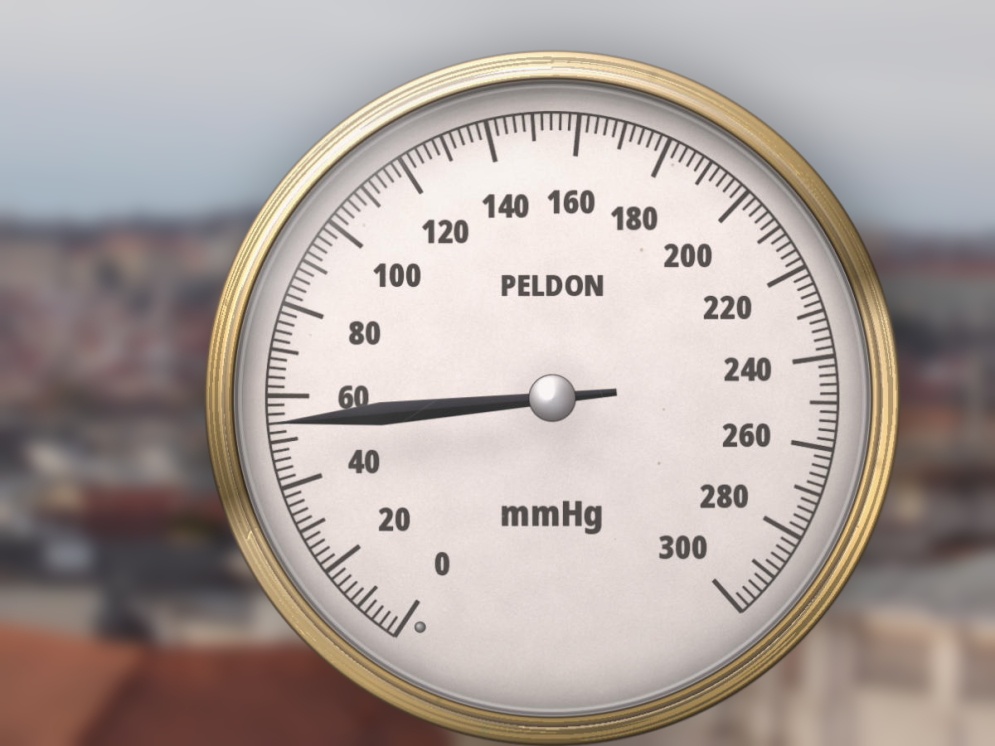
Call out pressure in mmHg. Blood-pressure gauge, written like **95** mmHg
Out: **54** mmHg
